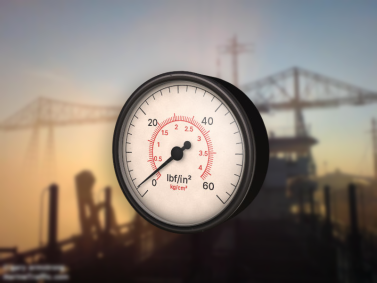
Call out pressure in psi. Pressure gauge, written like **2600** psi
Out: **2** psi
